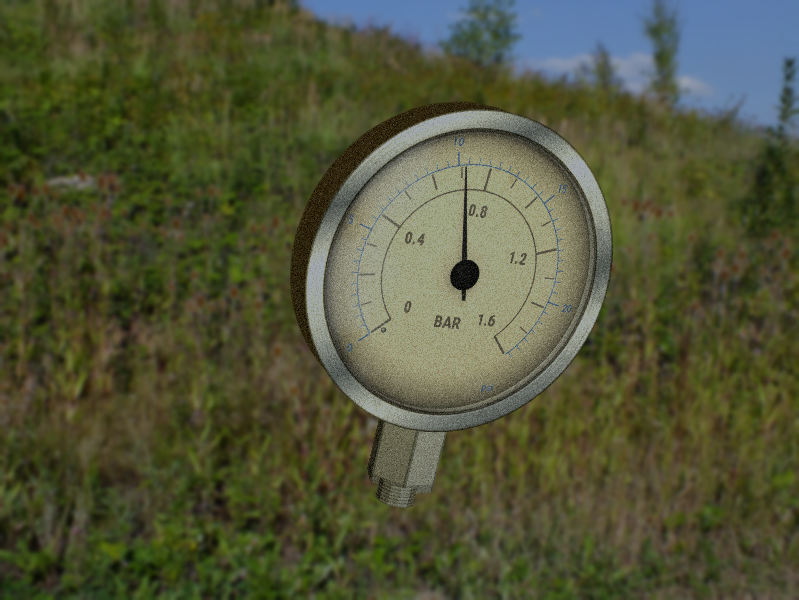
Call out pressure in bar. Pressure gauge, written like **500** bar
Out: **0.7** bar
